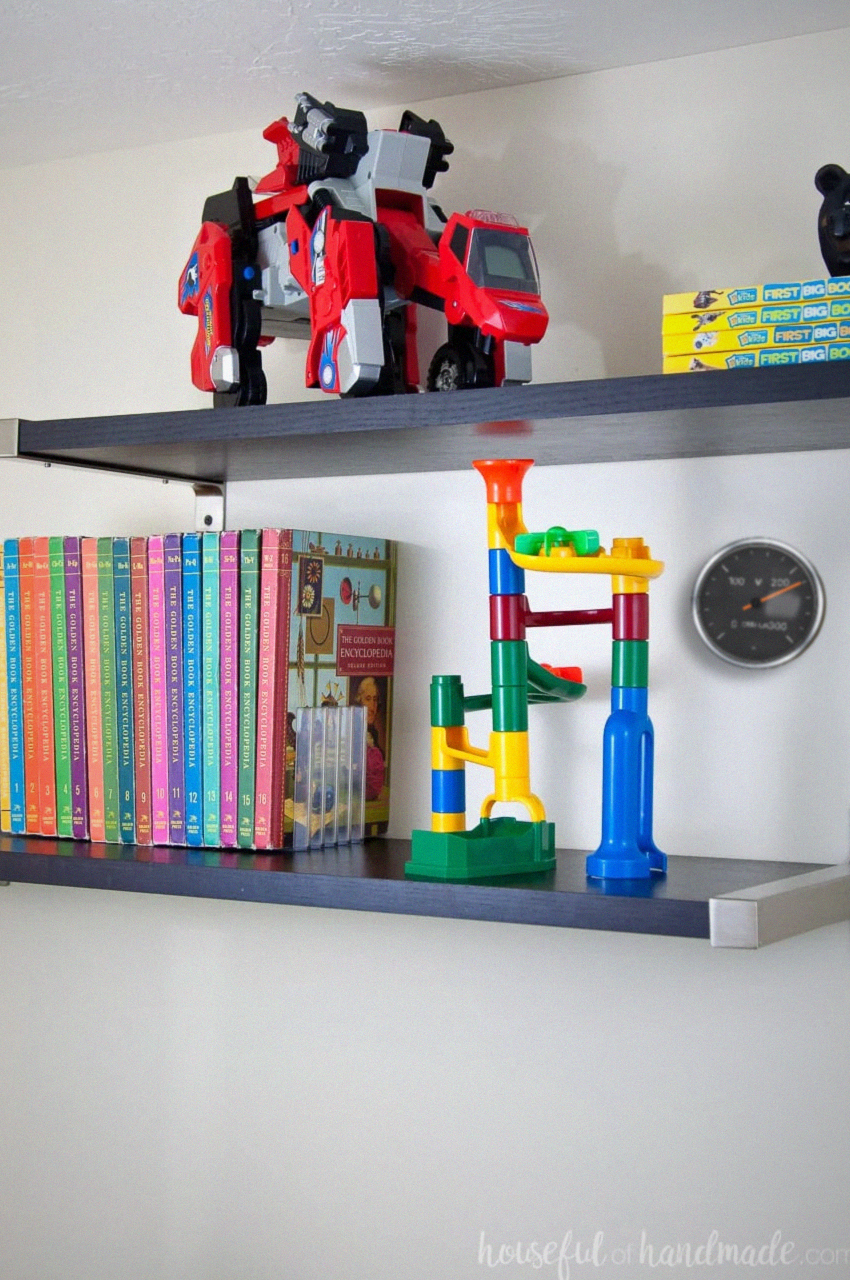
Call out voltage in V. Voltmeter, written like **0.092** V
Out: **220** V
